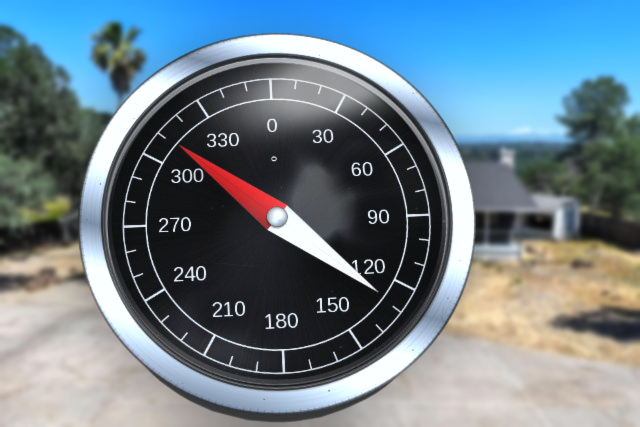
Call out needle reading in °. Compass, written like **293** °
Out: **310** °
